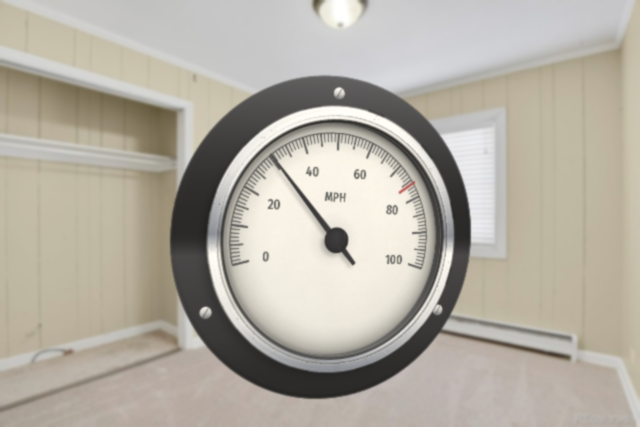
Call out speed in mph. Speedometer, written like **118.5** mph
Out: **30** mph
